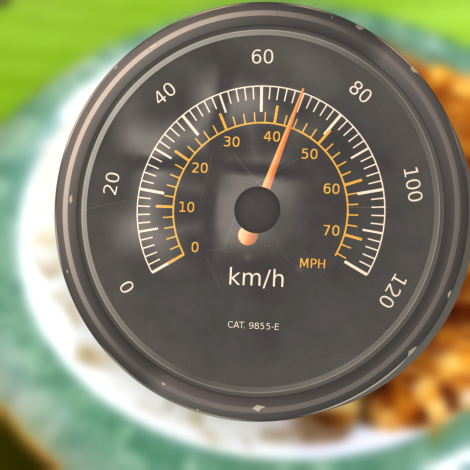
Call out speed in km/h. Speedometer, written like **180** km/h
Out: **70** km/h
